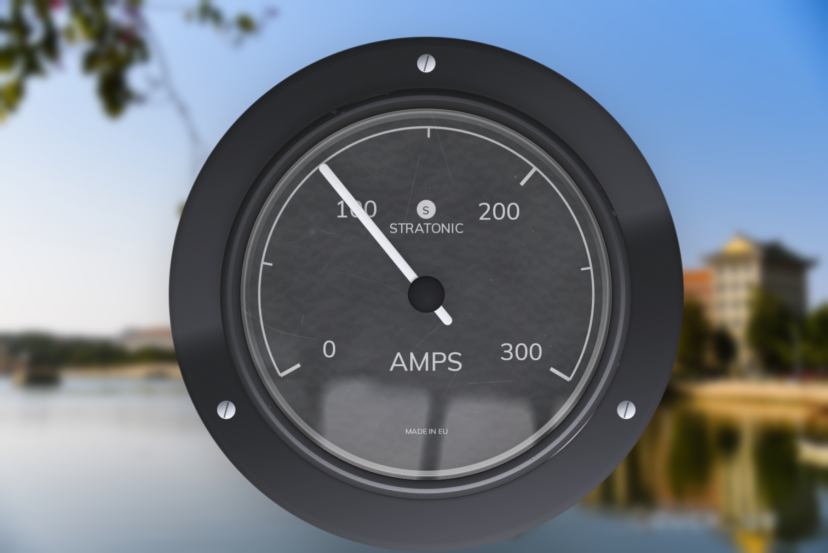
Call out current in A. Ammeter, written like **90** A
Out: **100** A
